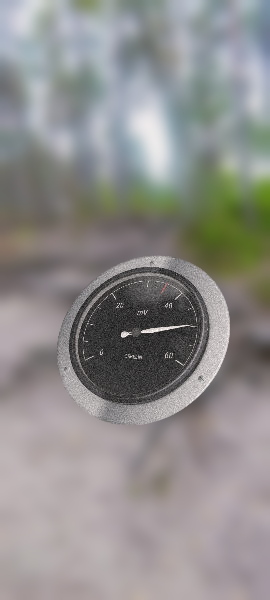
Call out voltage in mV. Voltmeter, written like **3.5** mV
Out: **50** mV
